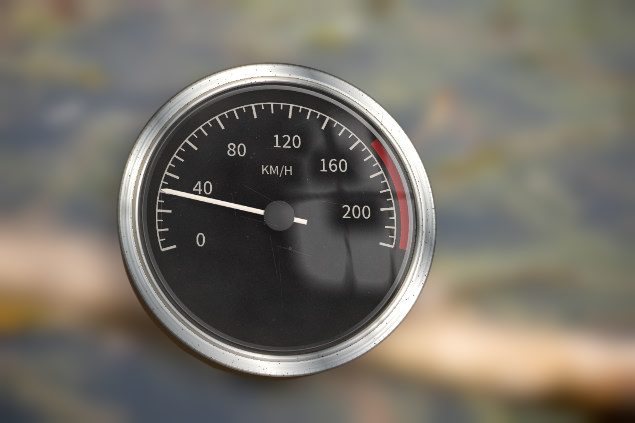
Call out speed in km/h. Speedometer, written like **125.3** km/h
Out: **30** km/h
